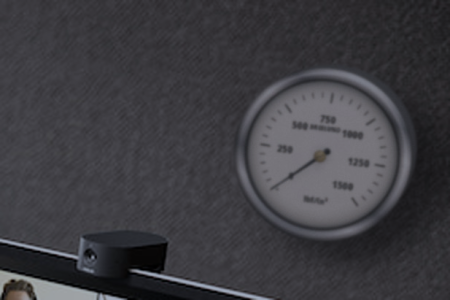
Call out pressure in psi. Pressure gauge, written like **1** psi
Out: **0** psi
